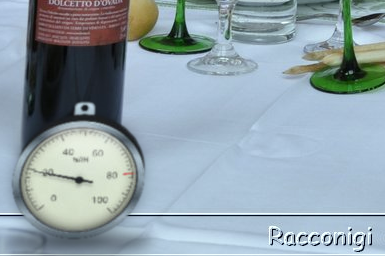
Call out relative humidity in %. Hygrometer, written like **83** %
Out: **20** %
